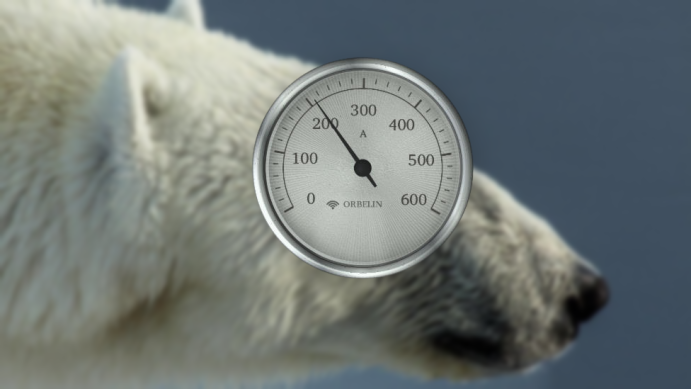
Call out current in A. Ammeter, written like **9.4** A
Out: **210** A
